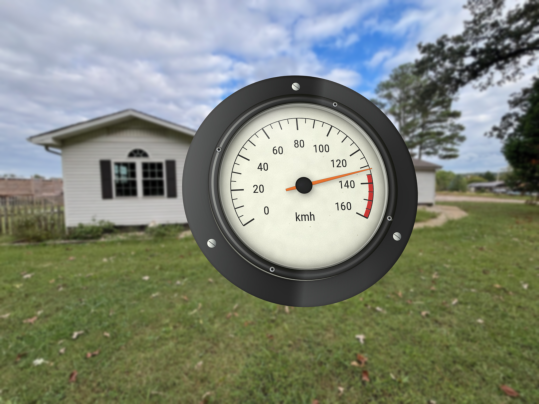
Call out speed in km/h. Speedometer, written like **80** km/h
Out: **132.5** km/h
